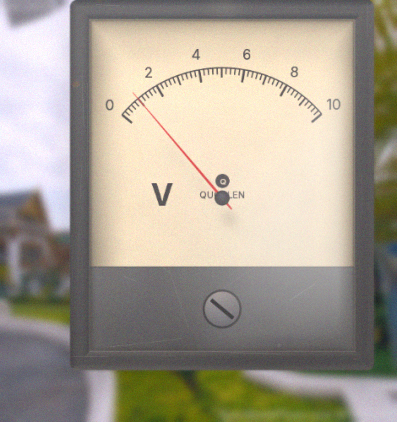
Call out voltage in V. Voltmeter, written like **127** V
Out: **1** V
